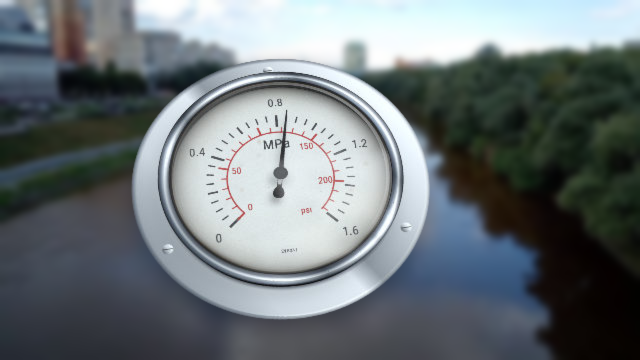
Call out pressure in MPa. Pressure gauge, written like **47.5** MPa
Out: **0.85** MPa
